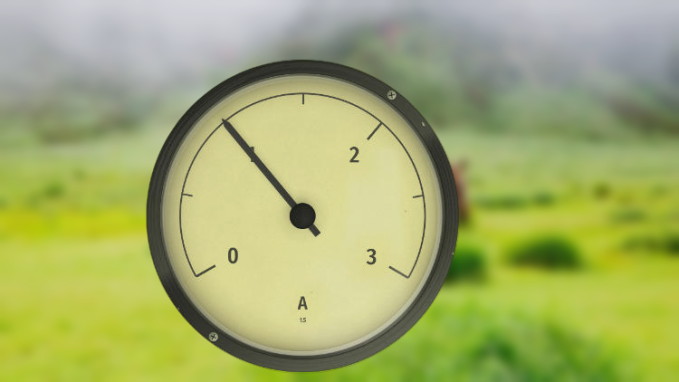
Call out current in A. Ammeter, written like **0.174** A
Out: **1** A
